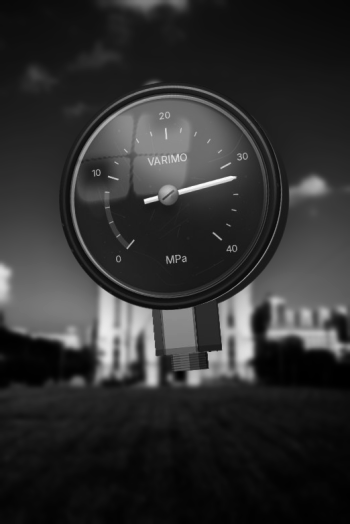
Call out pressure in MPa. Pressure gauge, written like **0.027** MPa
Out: **32** MPa
